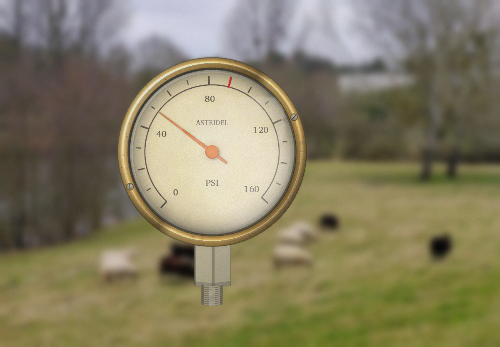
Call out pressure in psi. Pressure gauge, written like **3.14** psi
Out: **50** psi
